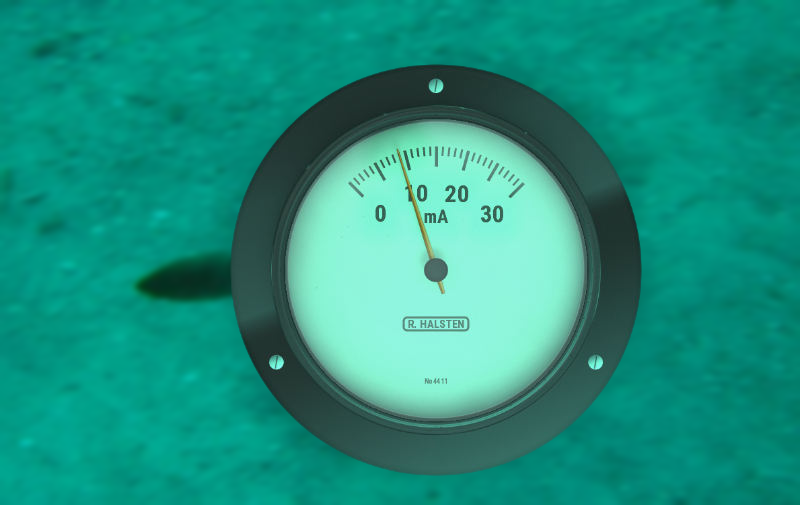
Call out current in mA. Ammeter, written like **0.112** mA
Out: **9** mA
